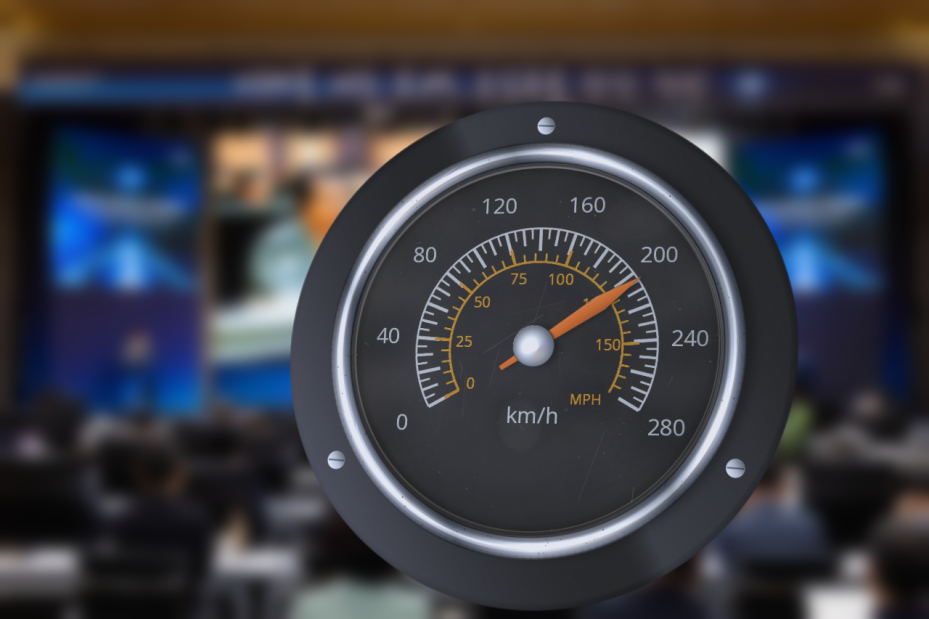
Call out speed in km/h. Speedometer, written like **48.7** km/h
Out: **205** km/h
